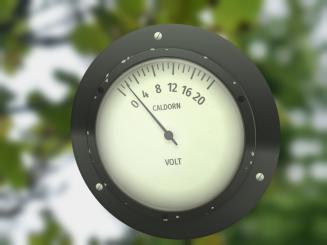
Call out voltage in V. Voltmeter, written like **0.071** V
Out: **2** V
